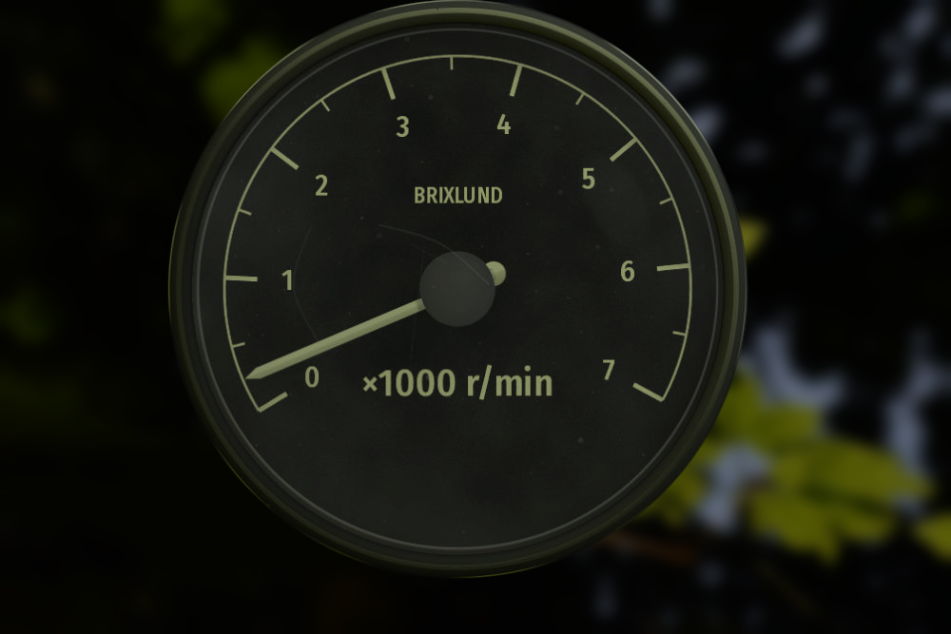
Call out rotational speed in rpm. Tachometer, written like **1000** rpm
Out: **250** rpm
